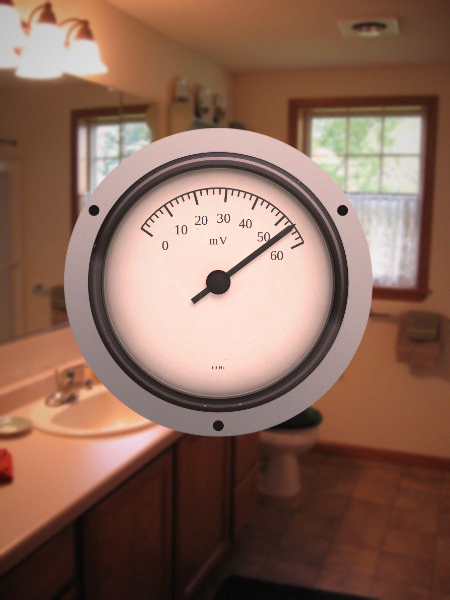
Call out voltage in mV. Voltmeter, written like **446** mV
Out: **54** mV
